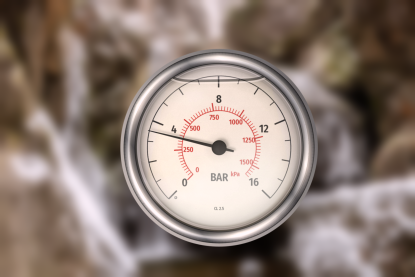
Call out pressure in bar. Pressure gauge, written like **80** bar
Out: **3.5** bar
